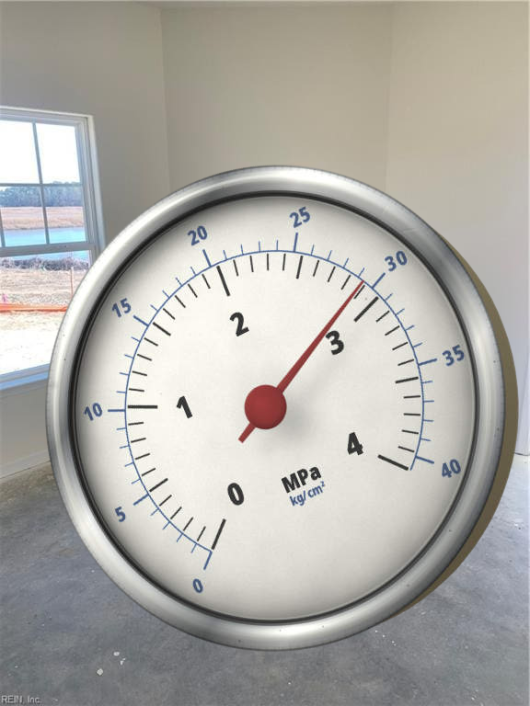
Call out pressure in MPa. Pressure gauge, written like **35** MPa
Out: **2.9** MPa
